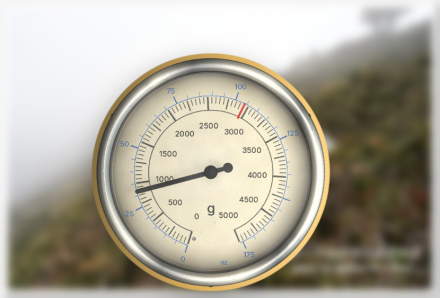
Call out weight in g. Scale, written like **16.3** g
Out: **900** g
